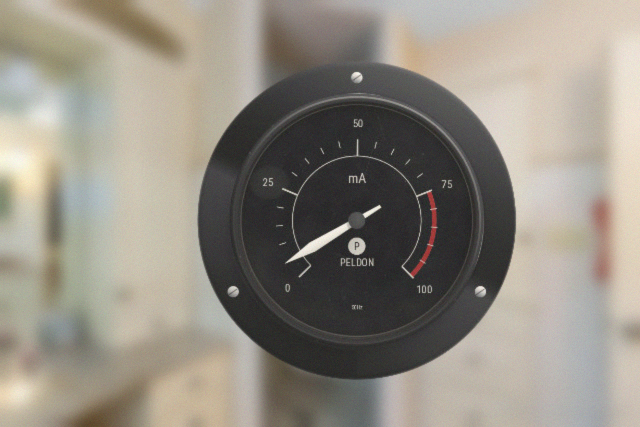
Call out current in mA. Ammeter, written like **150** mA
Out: **5** mA
